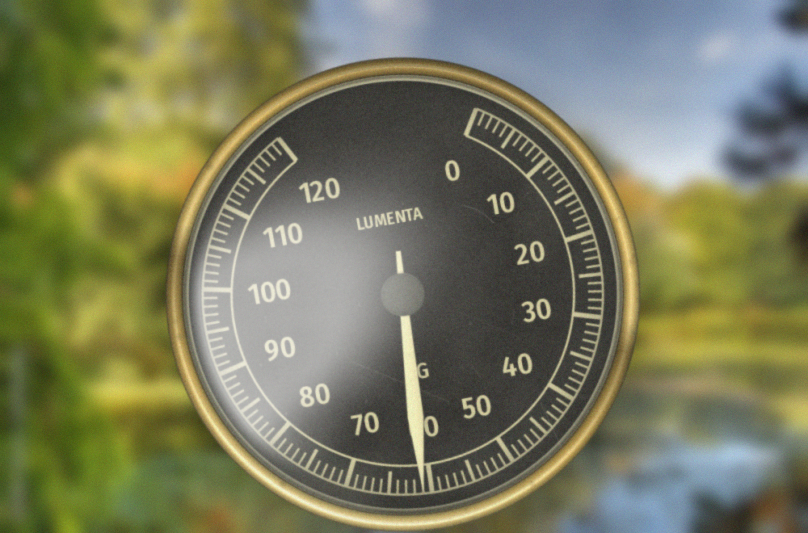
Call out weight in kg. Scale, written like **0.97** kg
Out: **61** kg
